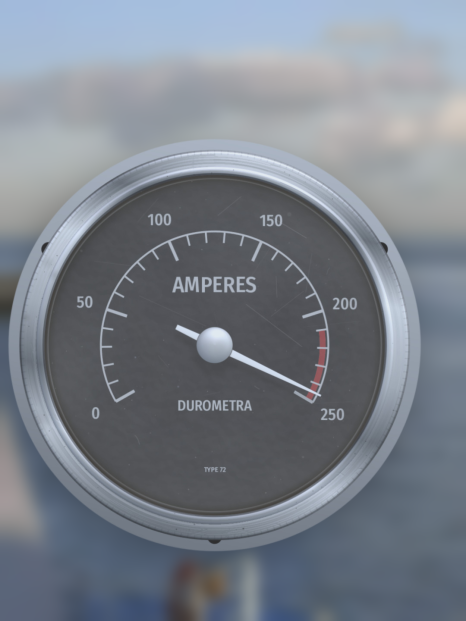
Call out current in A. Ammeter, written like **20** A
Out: **245** A
